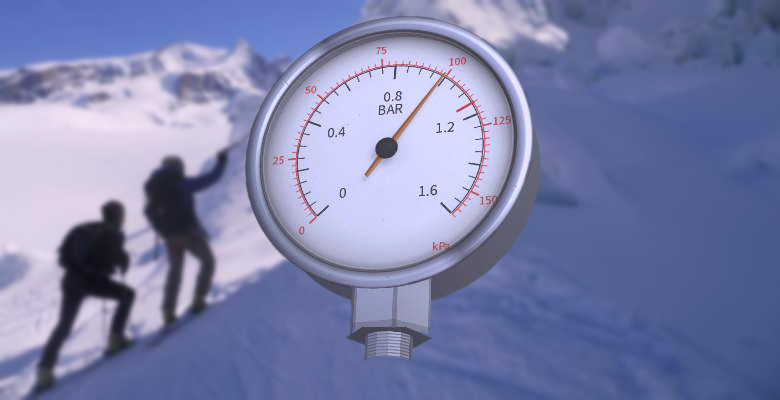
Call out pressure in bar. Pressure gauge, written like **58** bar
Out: **1** bar
